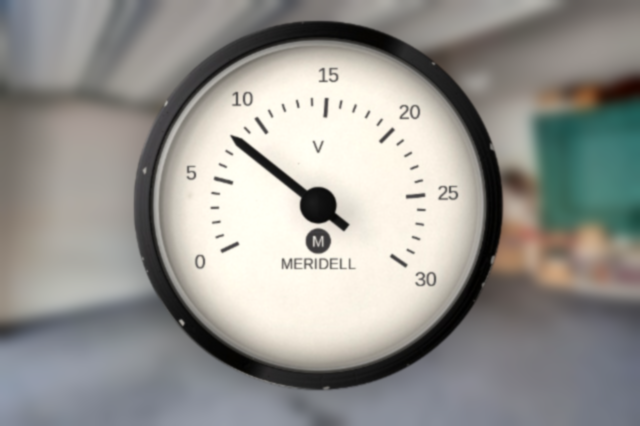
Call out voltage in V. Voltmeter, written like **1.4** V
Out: **8** V
